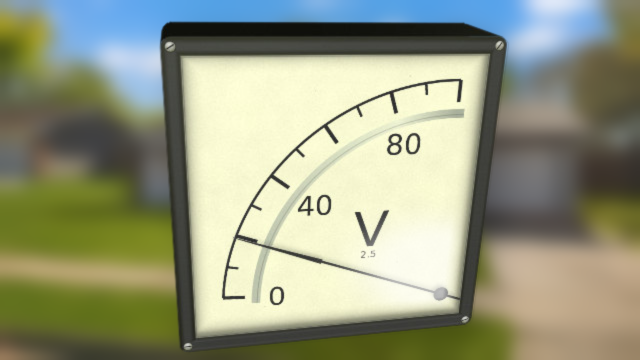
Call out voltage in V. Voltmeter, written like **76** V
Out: **20** V
